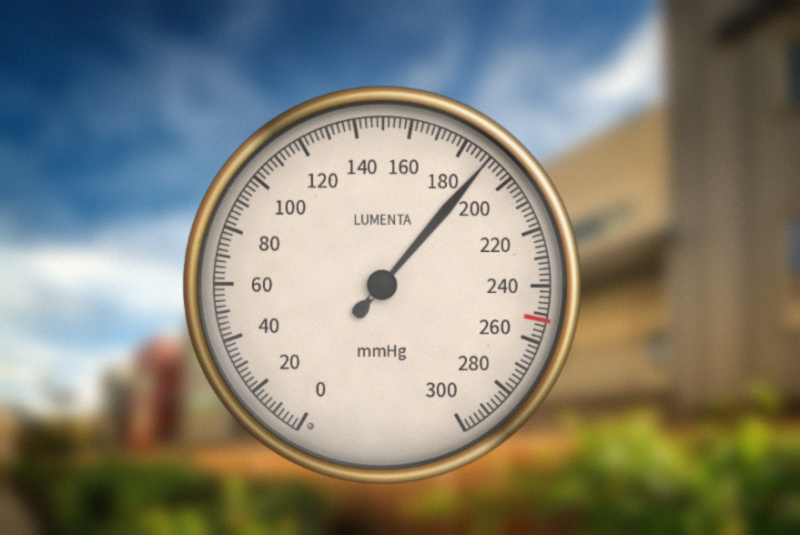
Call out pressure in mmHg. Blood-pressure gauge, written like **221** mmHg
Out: **190** mmHg
